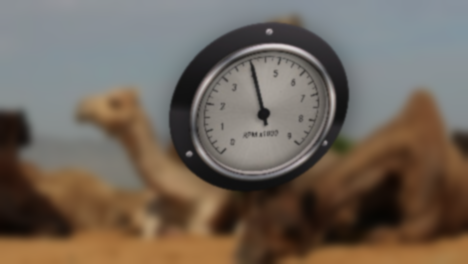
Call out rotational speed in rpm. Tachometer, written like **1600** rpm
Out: **4000** rpm
